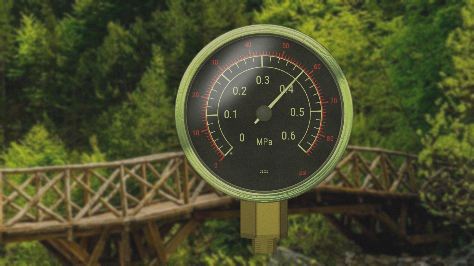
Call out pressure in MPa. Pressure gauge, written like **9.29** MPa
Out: **0.4** MPa
